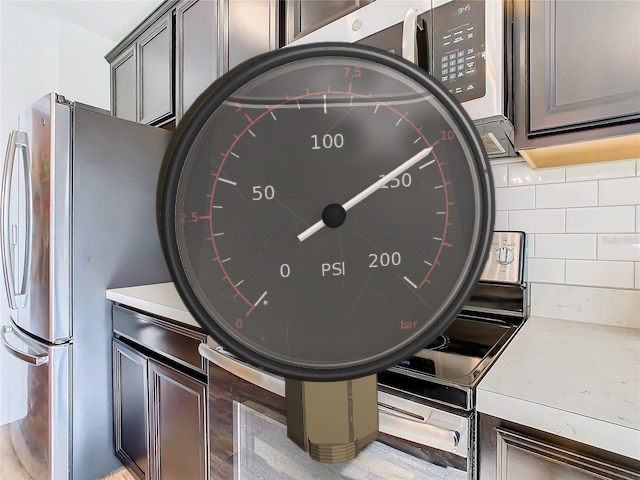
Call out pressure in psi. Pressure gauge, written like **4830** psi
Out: **145** psi
